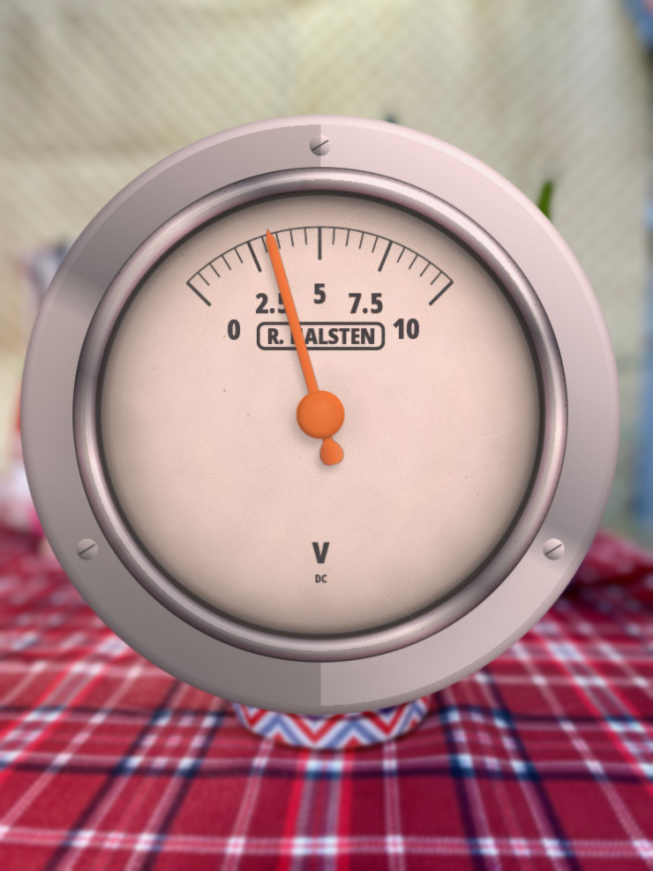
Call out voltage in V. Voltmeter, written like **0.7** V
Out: **3.25** V
